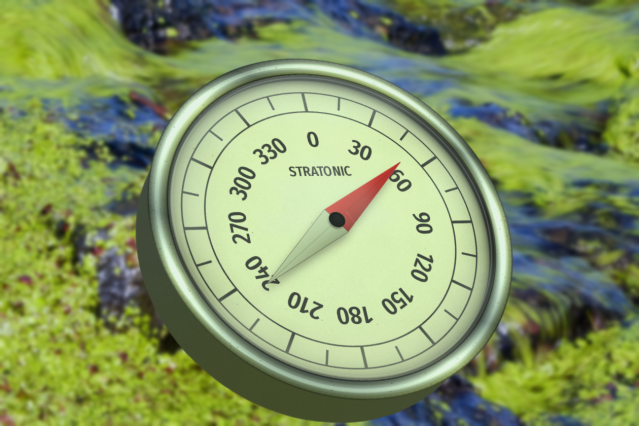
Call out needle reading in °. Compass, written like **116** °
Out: **52.5** °
